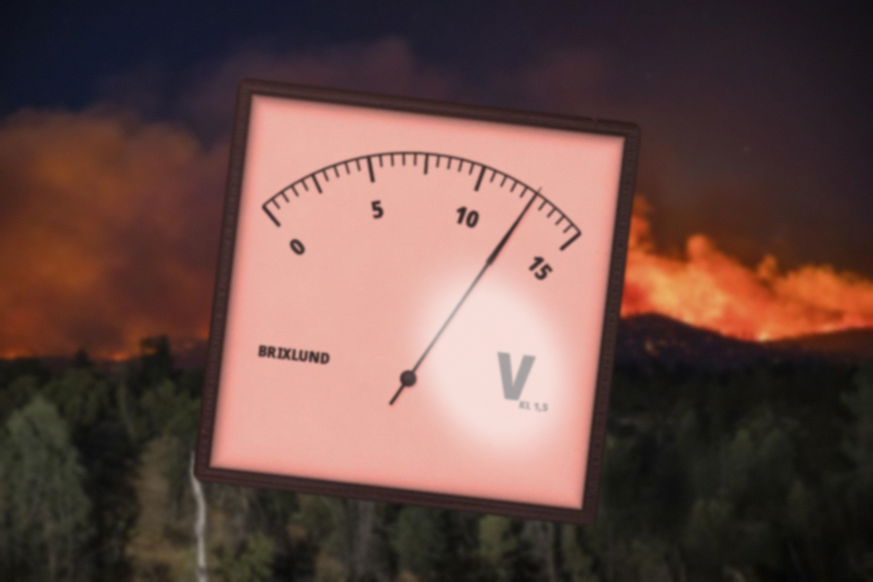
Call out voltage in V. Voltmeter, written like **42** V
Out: **12.5** V
